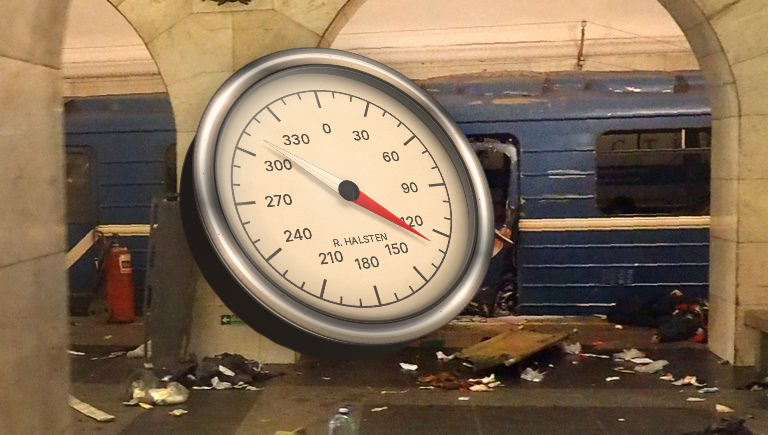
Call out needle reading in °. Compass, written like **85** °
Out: **130** °
